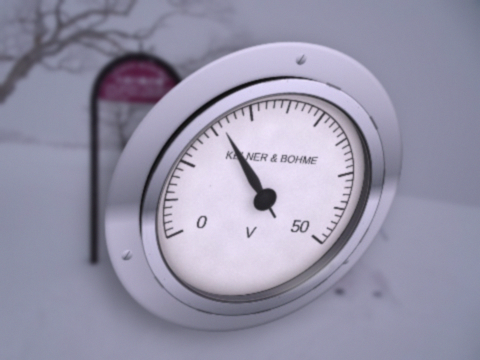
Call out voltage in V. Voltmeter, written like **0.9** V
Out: **16** V
